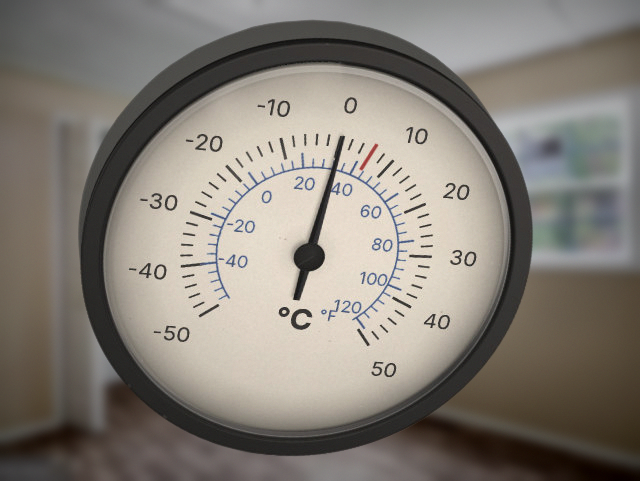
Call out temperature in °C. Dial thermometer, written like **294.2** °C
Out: **0** °C
